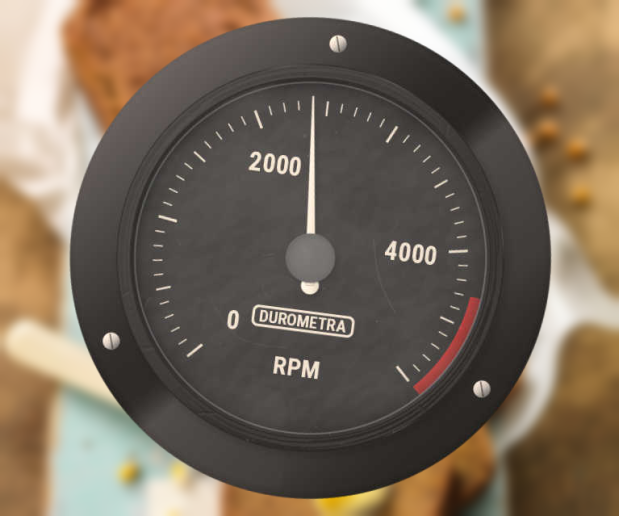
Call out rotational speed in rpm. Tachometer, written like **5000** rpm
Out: **2400** rpm
